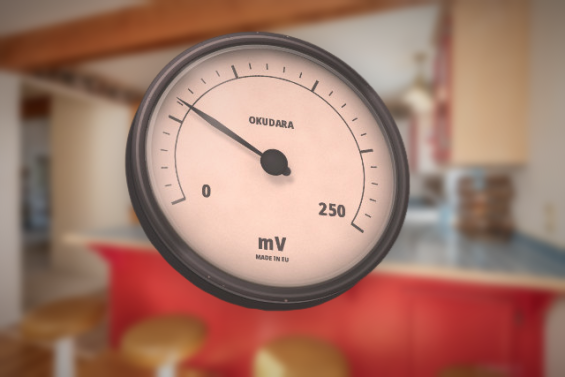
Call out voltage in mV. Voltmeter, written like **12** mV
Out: **60** mV
